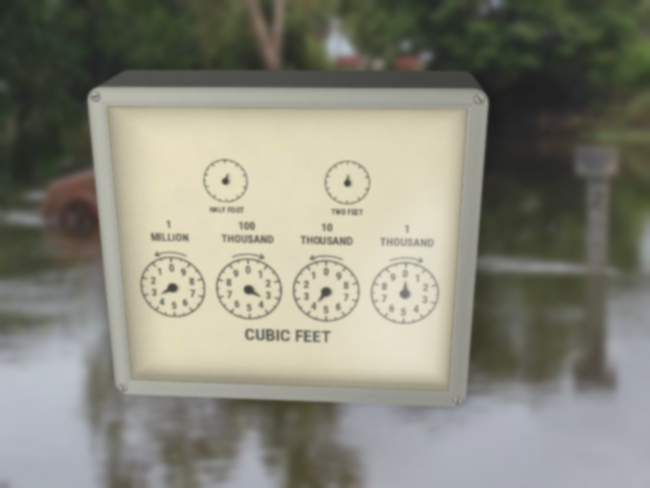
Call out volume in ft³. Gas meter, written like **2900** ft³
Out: **334000** ft³
